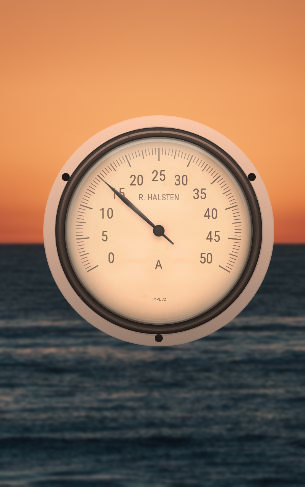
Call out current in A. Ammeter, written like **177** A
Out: **15** A
